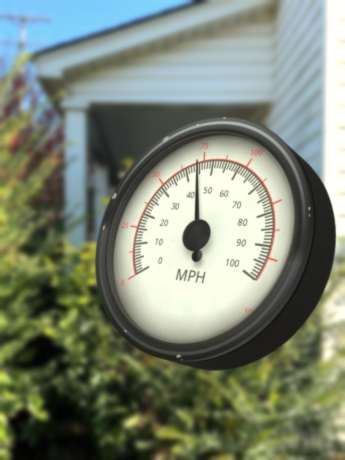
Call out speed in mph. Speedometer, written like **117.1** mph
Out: **45** mph
